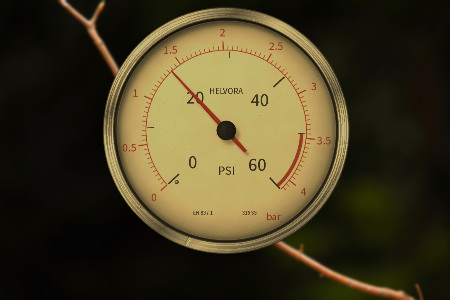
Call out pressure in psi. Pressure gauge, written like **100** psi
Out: **20** psi
